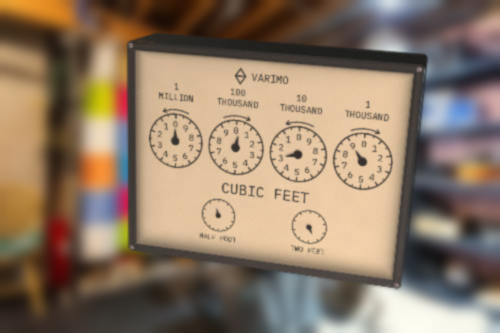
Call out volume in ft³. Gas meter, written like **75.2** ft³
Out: **2900** ft³
